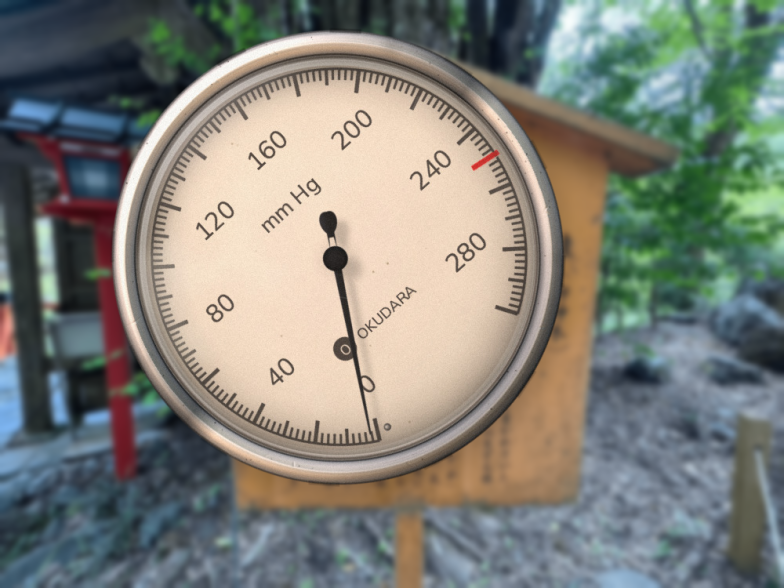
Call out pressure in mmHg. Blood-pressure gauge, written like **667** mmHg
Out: **2** mmHg
